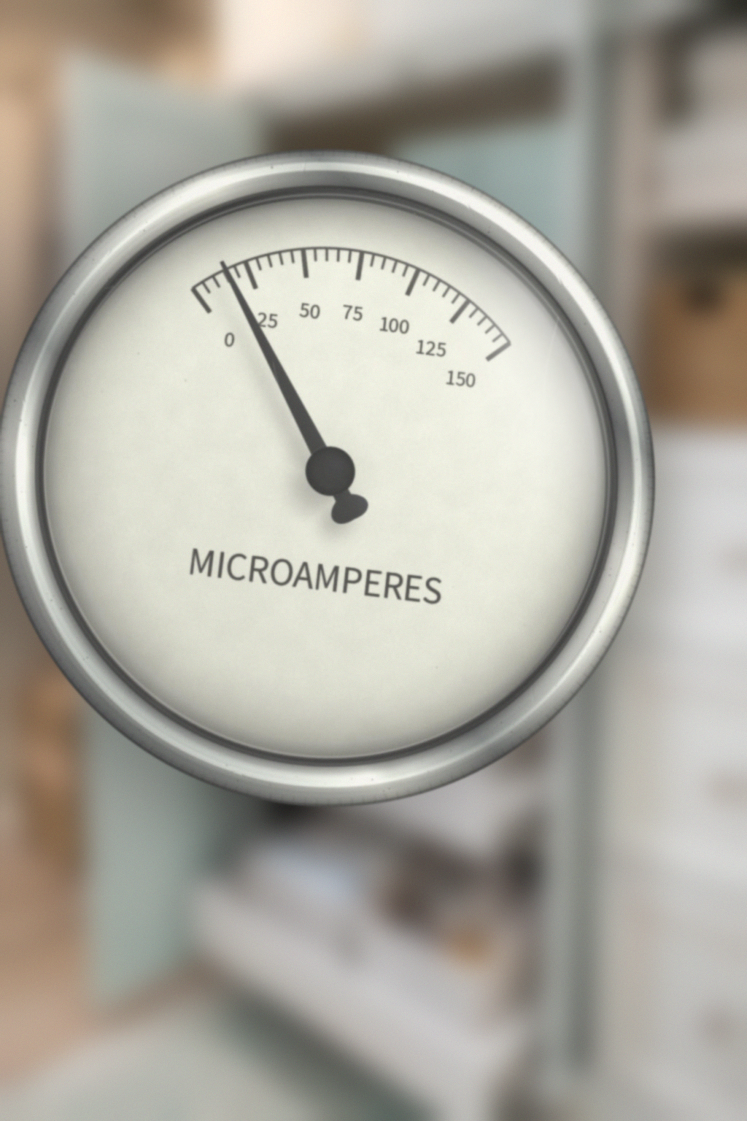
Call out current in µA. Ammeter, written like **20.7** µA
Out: **15** µA
